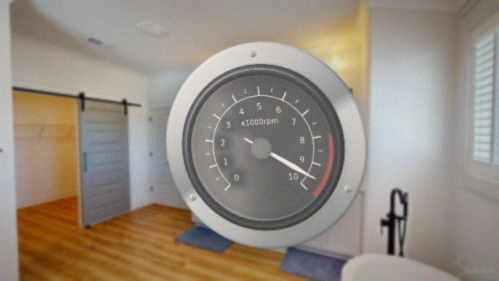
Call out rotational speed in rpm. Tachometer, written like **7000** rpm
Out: **9500** rpm
